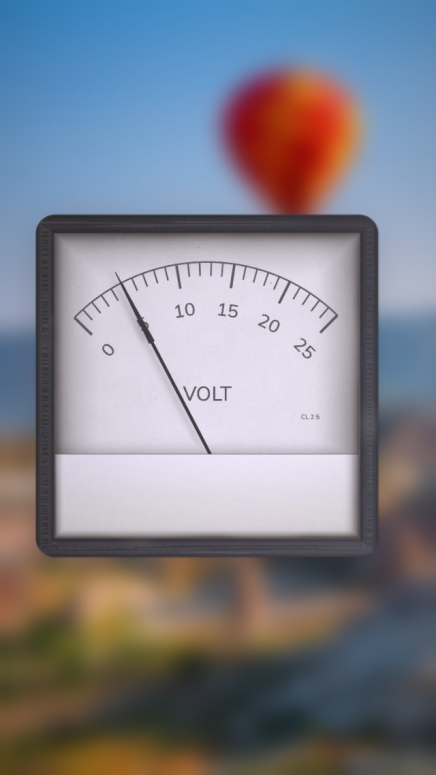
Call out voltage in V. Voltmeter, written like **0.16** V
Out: **5** V
